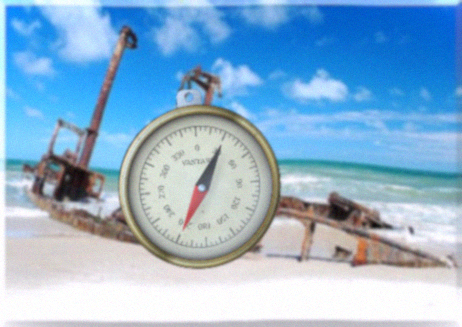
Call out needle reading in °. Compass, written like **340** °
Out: **210** °
